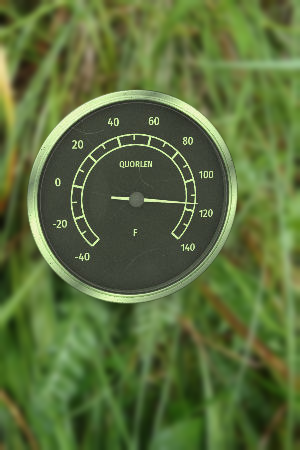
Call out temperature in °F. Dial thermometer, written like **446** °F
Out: **115** °F
